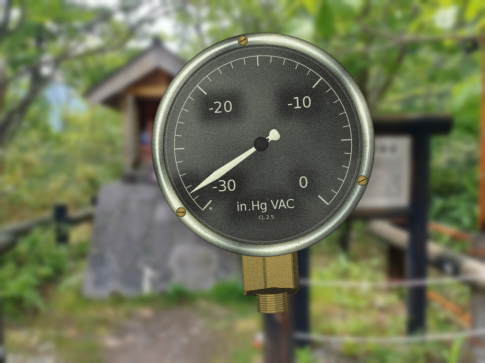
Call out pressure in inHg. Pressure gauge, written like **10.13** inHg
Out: **-28.5** inHg
